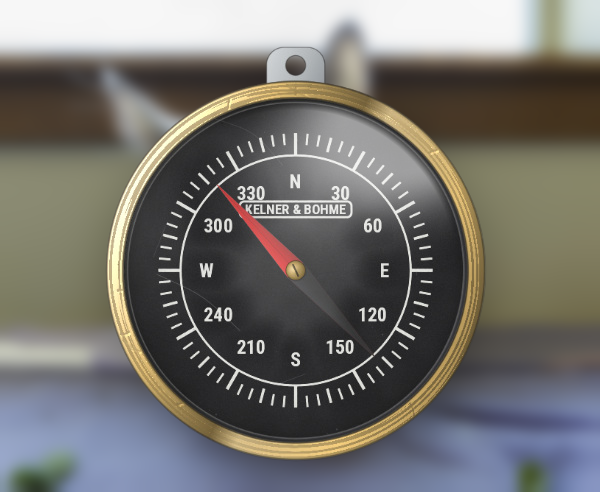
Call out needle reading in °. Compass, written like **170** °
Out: **317.5** °
